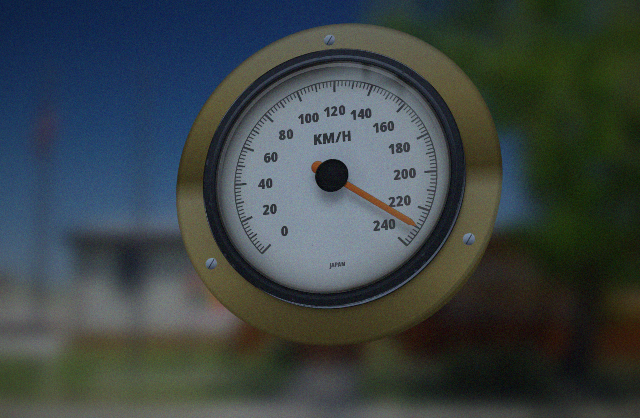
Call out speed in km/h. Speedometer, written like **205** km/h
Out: **230** km/h
